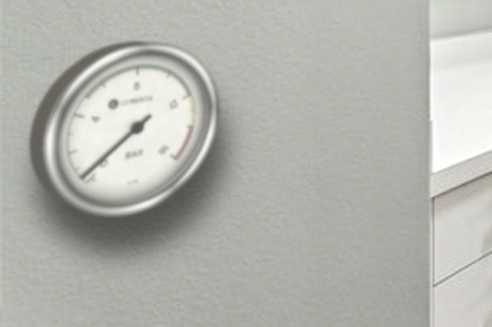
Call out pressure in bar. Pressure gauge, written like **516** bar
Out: **0.5** bar
